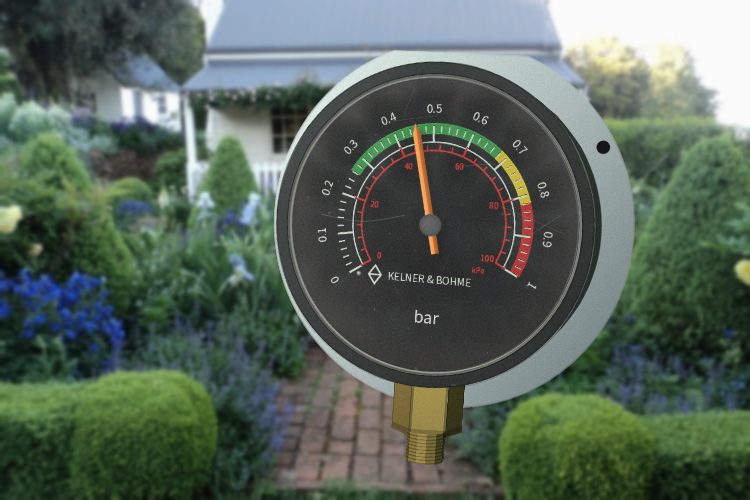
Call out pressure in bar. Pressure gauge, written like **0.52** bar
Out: **0.46** bar
